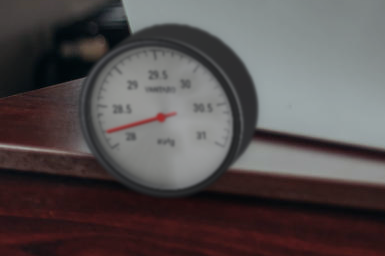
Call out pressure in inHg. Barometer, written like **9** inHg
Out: **28.2** inHg
